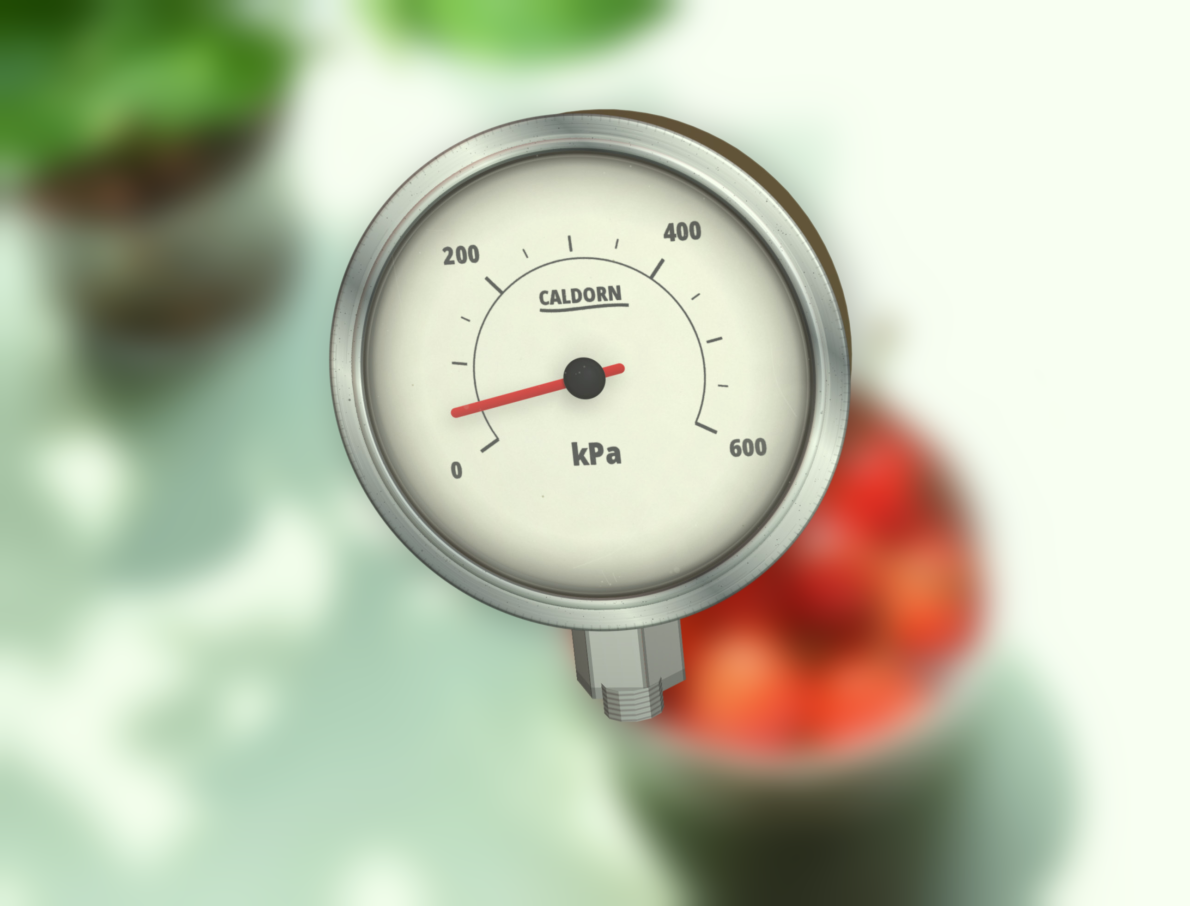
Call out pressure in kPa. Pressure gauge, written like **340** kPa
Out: **50** kPa
